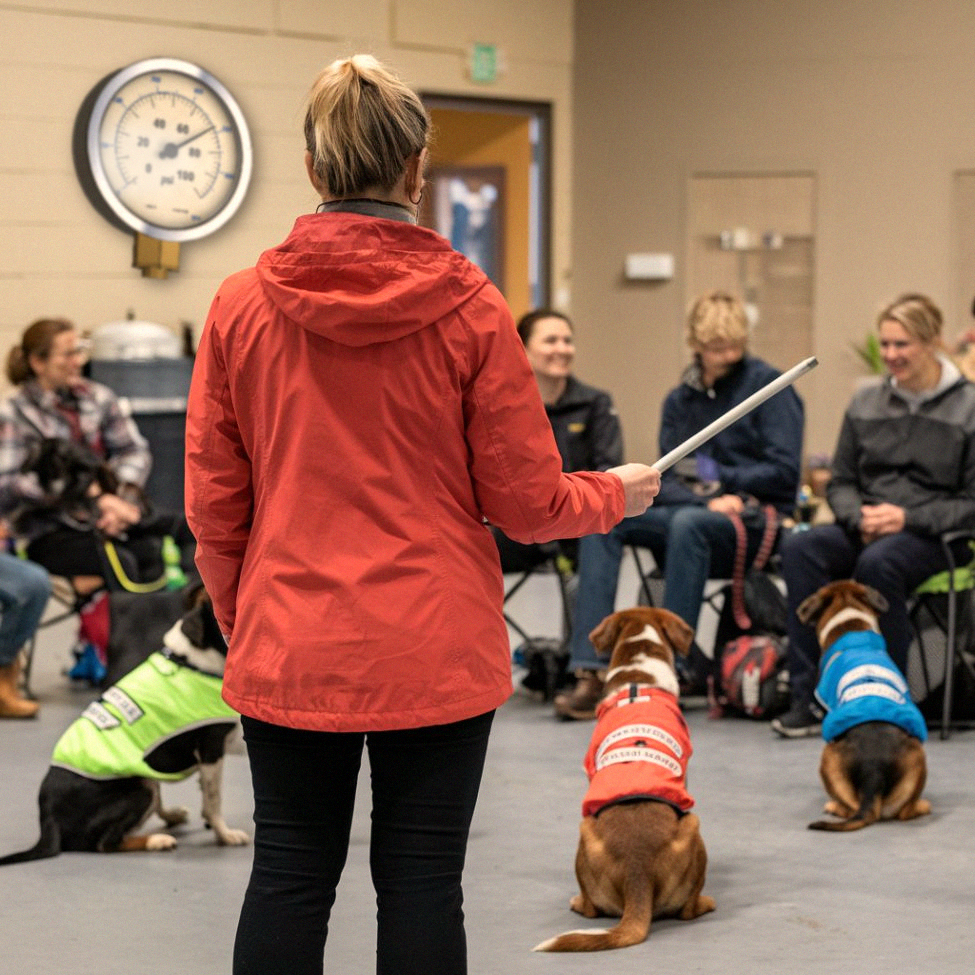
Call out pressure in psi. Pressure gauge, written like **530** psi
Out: **70** psi
